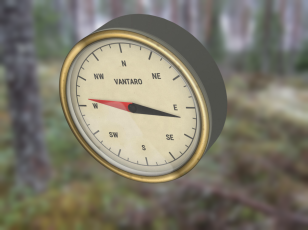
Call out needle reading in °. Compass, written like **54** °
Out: **280** °
